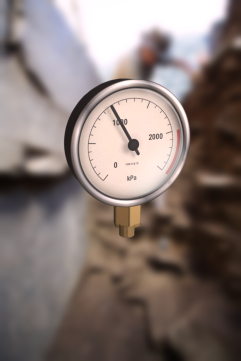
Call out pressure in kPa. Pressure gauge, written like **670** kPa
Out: **1000** kPa
